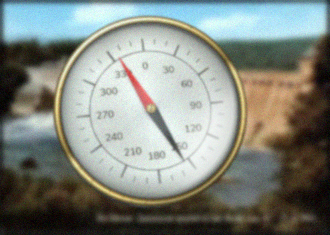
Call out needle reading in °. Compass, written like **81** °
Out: **335** °
